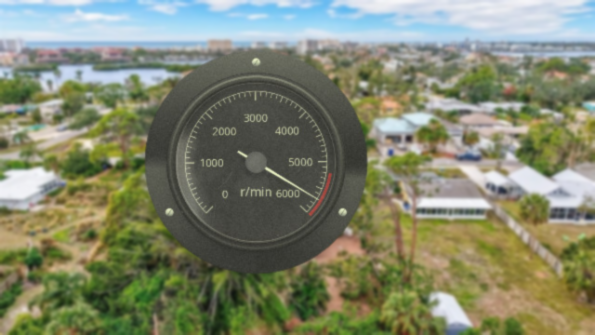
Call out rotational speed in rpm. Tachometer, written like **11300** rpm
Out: **5700** rpm
